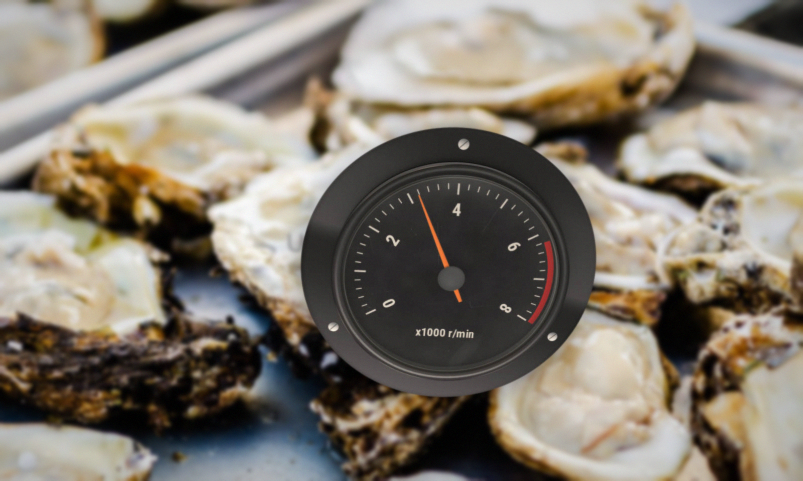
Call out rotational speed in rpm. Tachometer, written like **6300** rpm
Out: **3200** rpm
